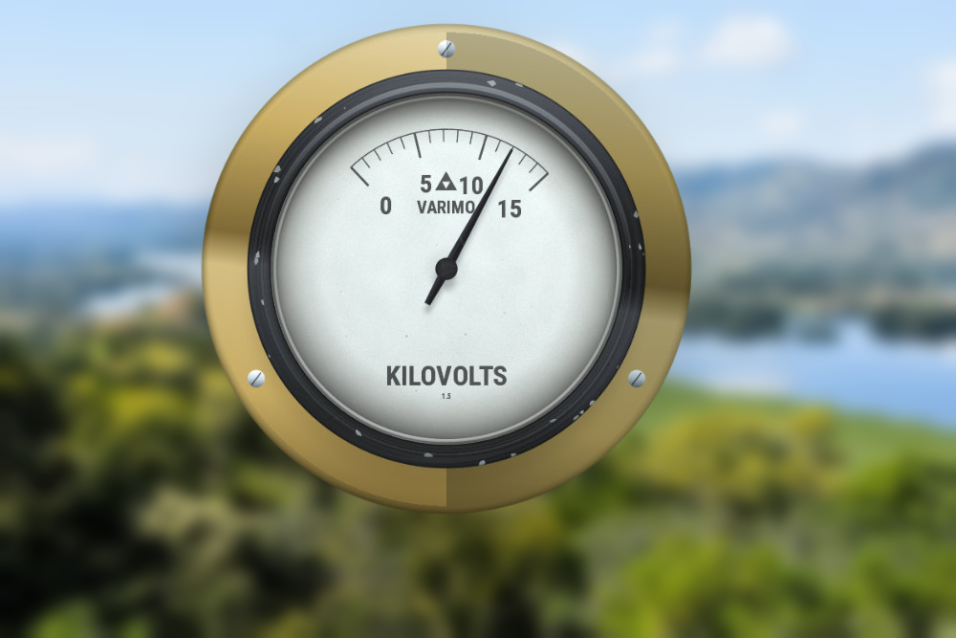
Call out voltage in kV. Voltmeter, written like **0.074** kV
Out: **12** kV
